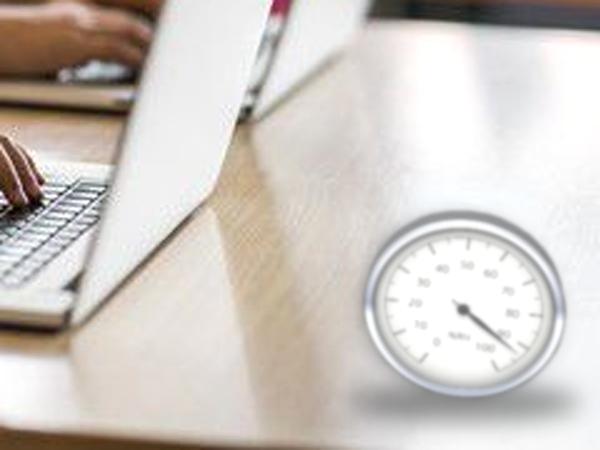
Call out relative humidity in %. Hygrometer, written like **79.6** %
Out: **92.5** %
